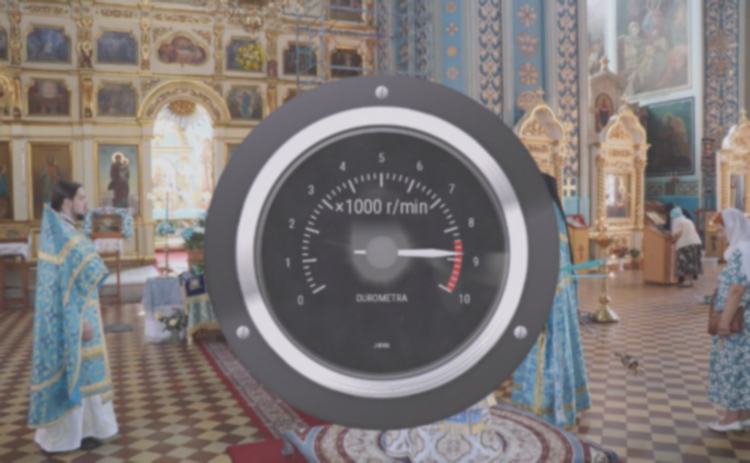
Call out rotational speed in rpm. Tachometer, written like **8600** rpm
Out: **8800** rpm
